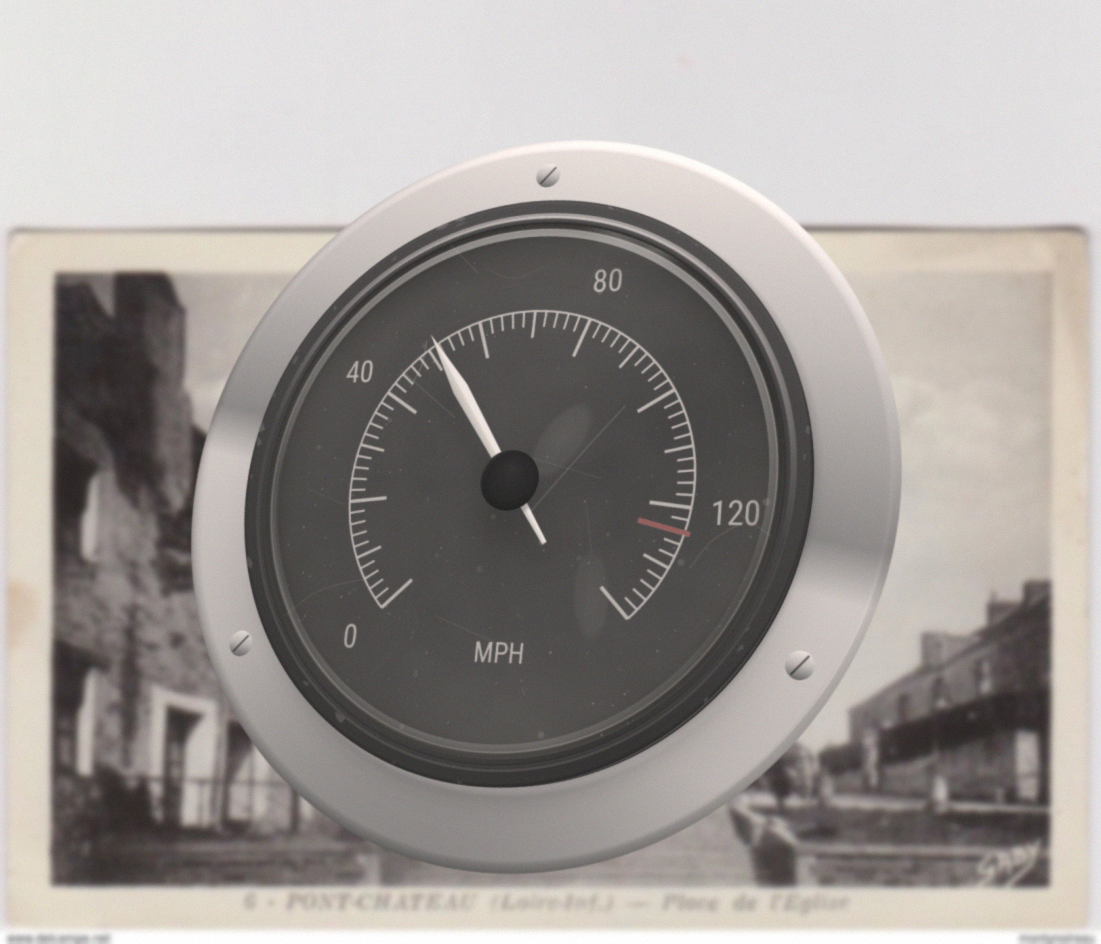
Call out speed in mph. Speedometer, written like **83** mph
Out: **52** mph
